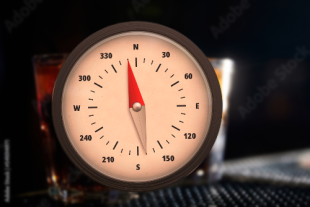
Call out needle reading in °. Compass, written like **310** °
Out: **350** °
